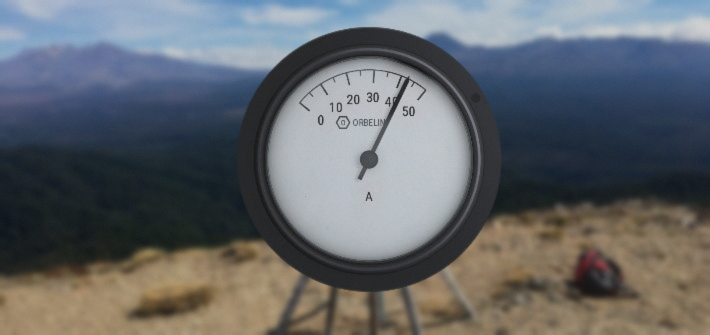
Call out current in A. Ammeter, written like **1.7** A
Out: **42.5** A
